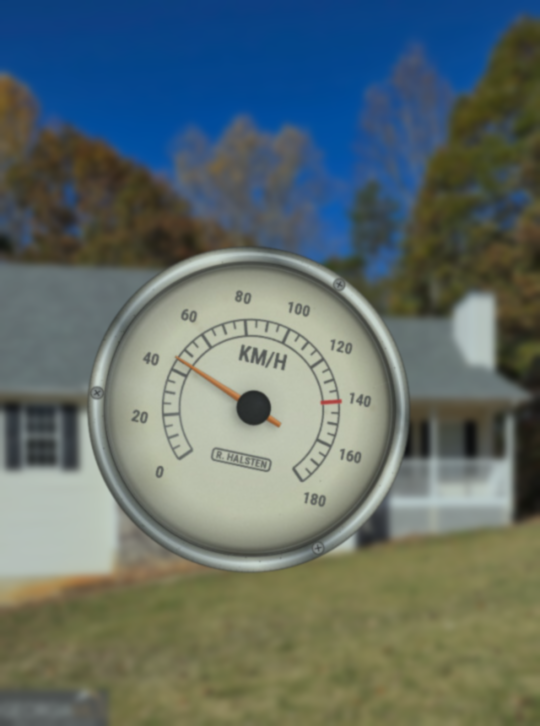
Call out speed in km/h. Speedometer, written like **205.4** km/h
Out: **45** km/h
